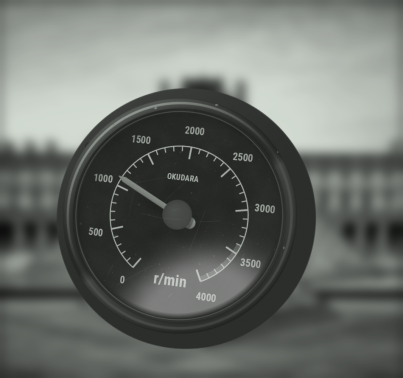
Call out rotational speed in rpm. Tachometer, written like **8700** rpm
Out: **1100** rpm
